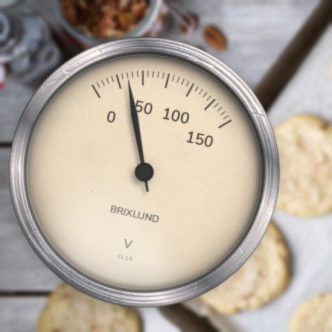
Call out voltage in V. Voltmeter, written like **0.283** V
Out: **35** V
